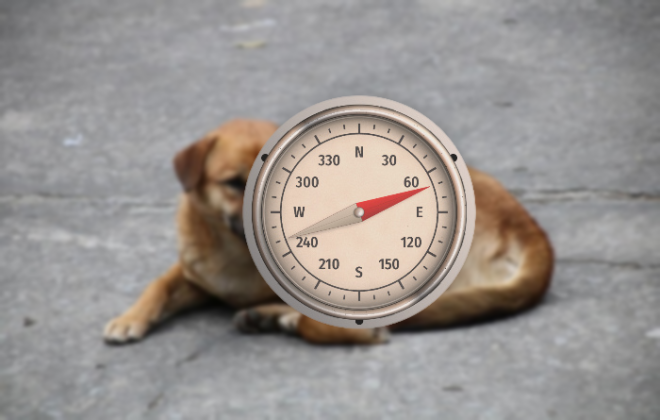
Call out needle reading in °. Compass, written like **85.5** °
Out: **70** °
